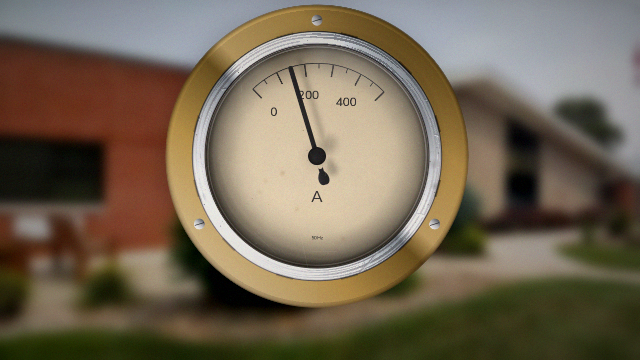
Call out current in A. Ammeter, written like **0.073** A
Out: **150** A
